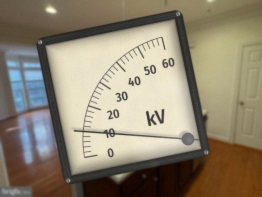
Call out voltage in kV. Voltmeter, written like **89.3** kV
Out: **10** kV
